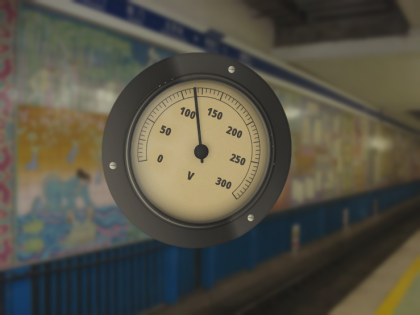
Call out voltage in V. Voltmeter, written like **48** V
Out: **115** V
